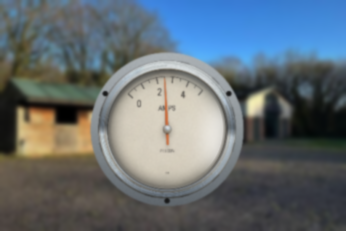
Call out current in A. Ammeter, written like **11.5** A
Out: **2.5** A
